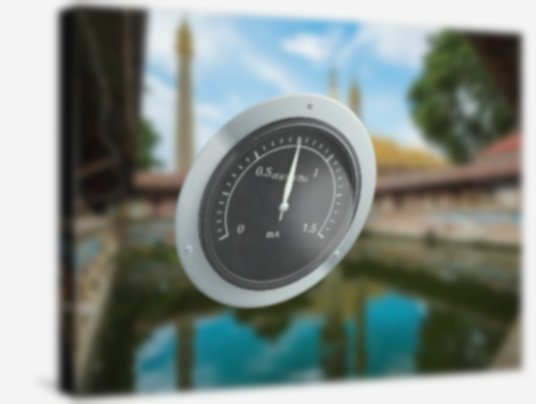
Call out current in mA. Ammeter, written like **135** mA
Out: **0.75** mA
